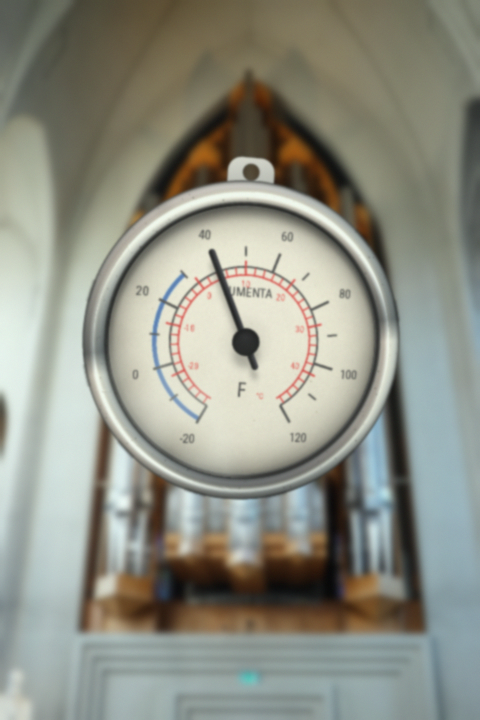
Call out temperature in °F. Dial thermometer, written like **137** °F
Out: **40** °F
